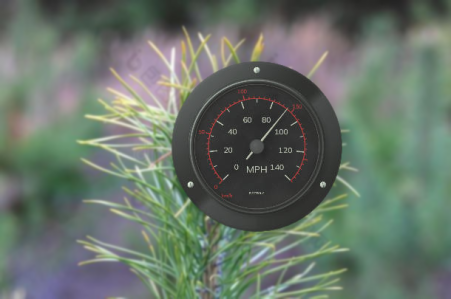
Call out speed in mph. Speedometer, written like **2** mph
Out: **90** mph
